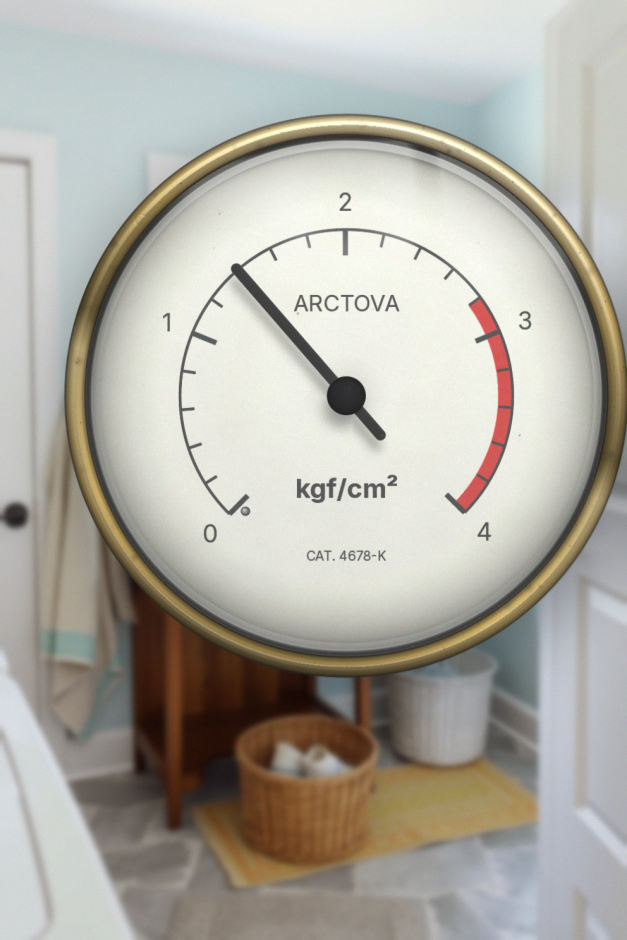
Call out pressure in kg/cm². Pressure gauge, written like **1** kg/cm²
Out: **1.4** kg/cm²
